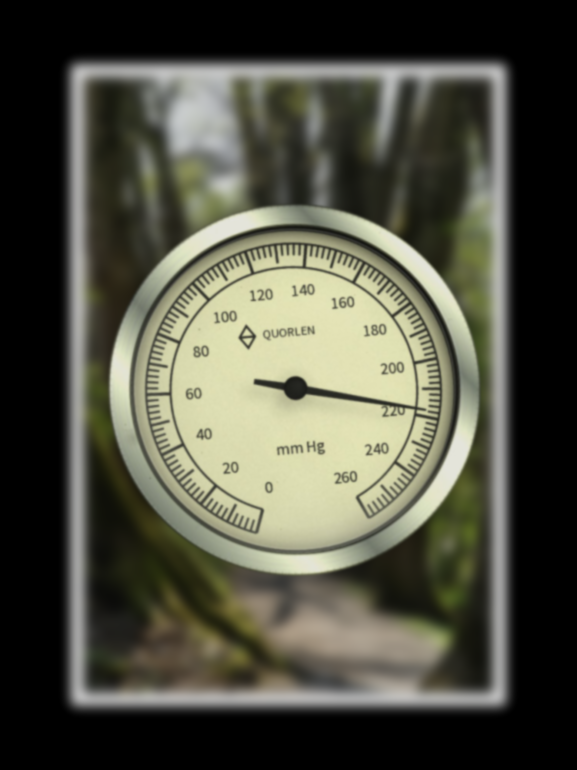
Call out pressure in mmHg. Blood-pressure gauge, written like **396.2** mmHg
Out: **218** mmHg
